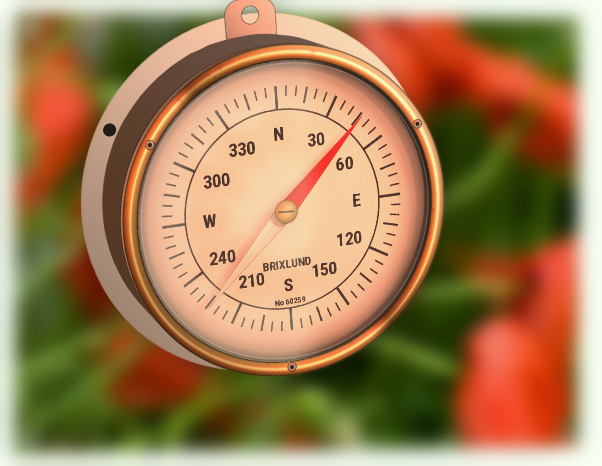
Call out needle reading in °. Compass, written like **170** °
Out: **45** °
